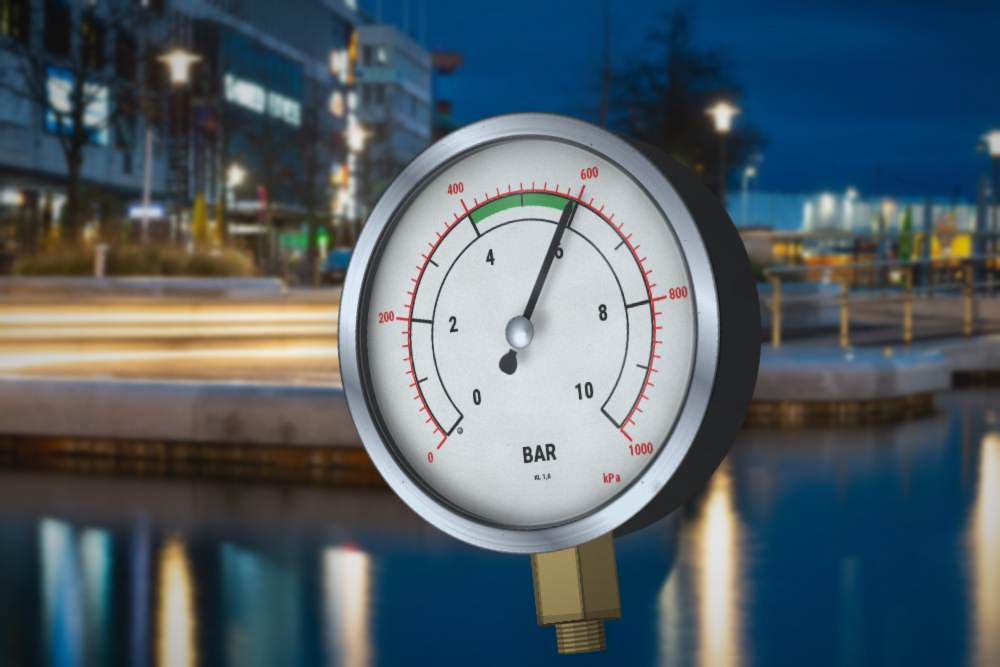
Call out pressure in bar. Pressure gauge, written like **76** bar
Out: **6** bar
